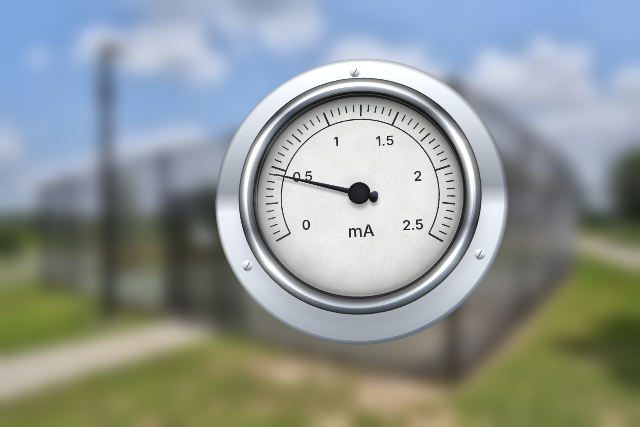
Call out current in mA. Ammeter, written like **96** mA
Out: **0.45** mA
